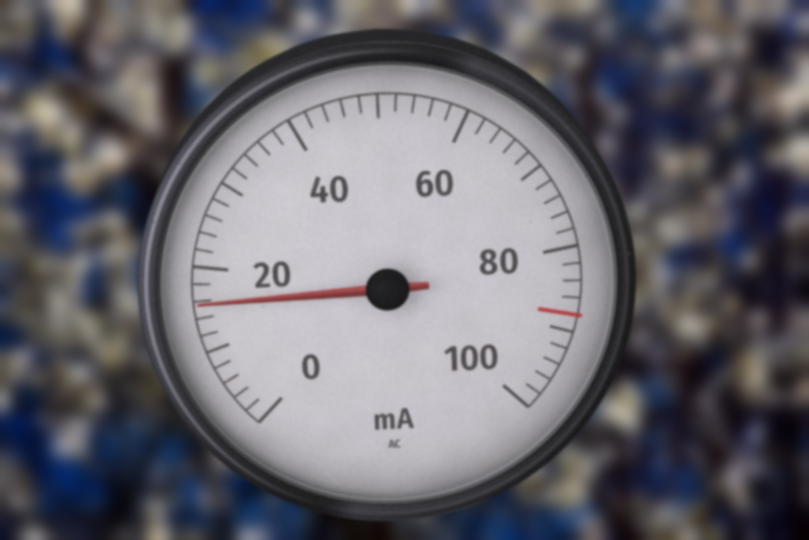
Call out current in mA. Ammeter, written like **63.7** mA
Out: **16** mA
